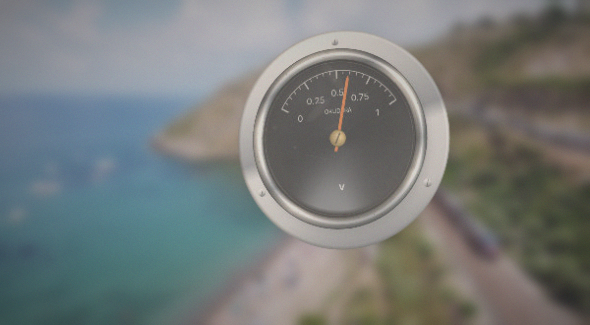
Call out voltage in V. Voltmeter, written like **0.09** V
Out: **0.6** V
